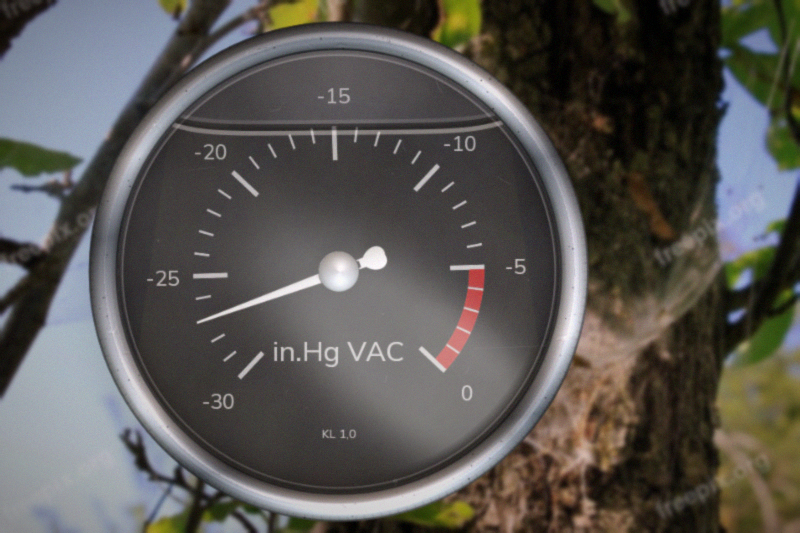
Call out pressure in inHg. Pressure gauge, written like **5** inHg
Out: **-27** inHg
